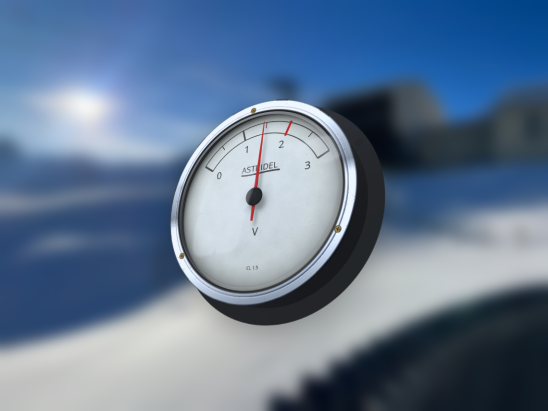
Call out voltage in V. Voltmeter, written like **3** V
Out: **1.5** V
